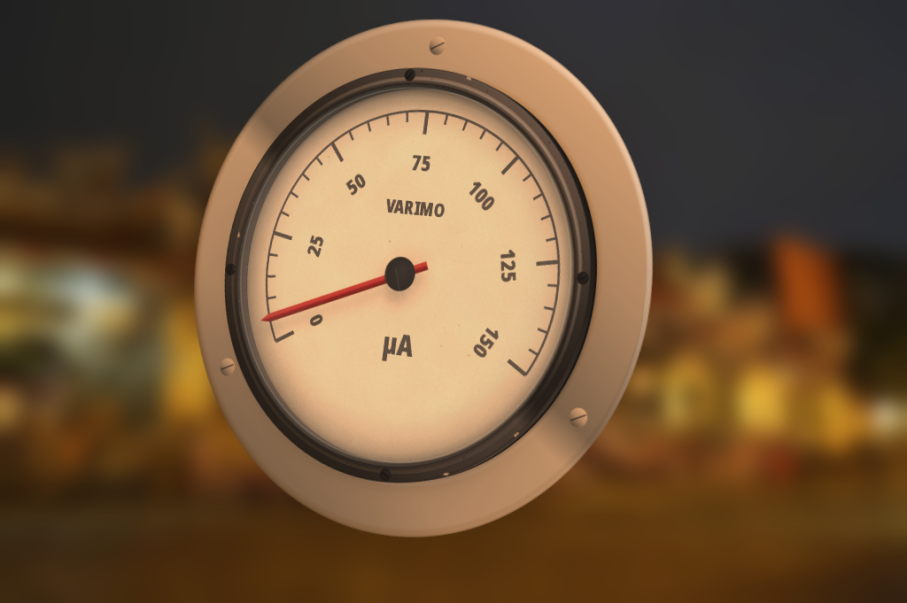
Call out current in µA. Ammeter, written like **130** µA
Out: **5** µA
